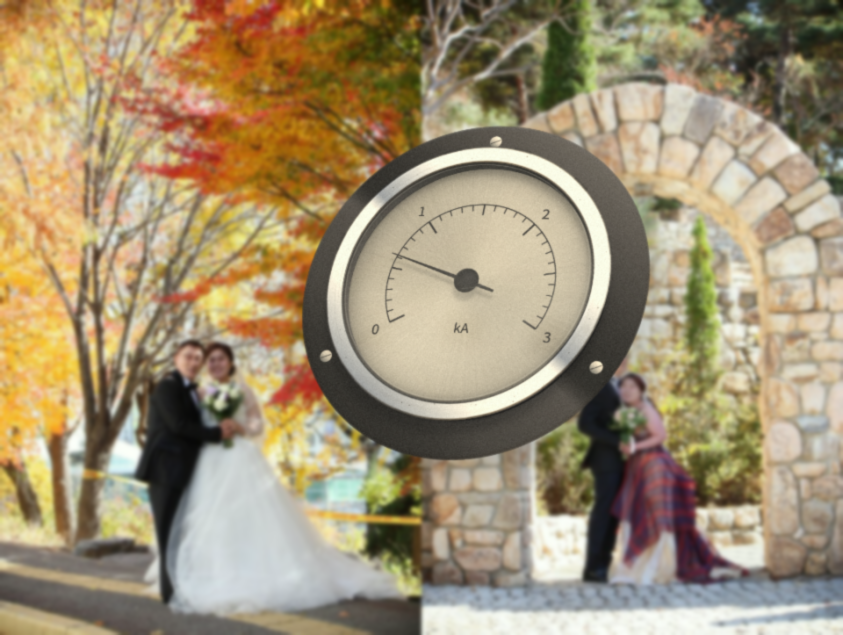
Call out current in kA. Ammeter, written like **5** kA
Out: **0.6** kA
